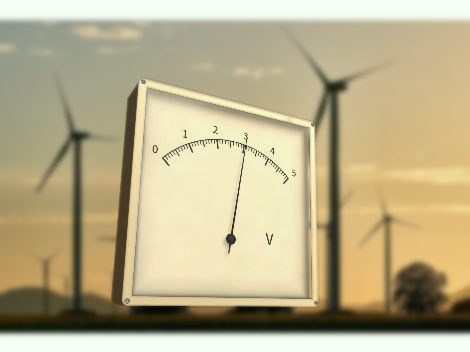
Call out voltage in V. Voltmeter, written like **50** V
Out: **3** V
